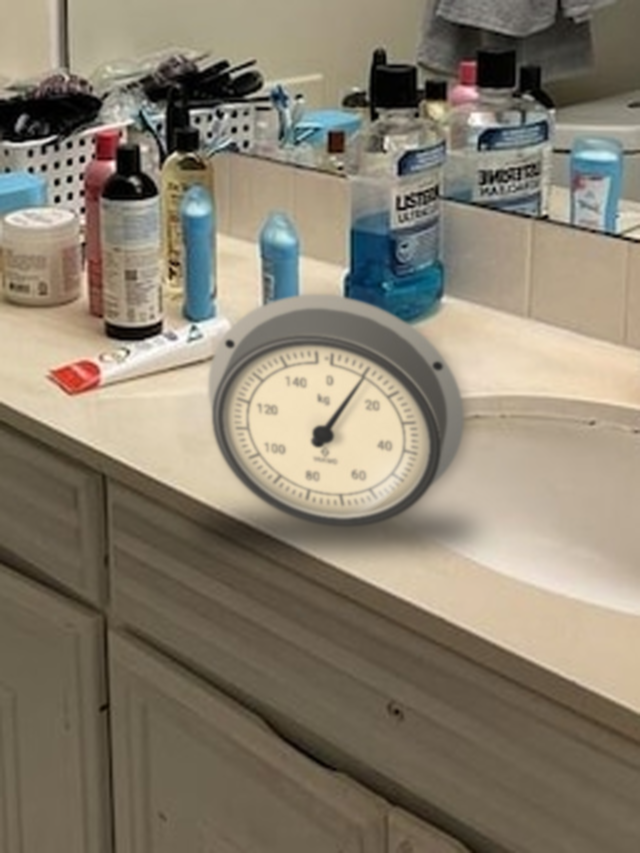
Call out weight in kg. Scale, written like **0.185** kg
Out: **10** kg
